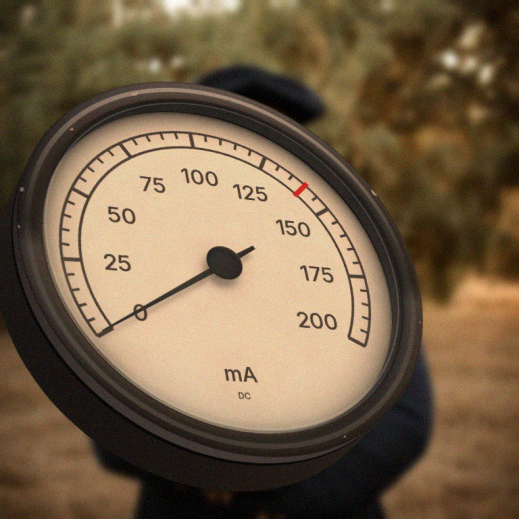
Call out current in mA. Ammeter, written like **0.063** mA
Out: **0** mA
